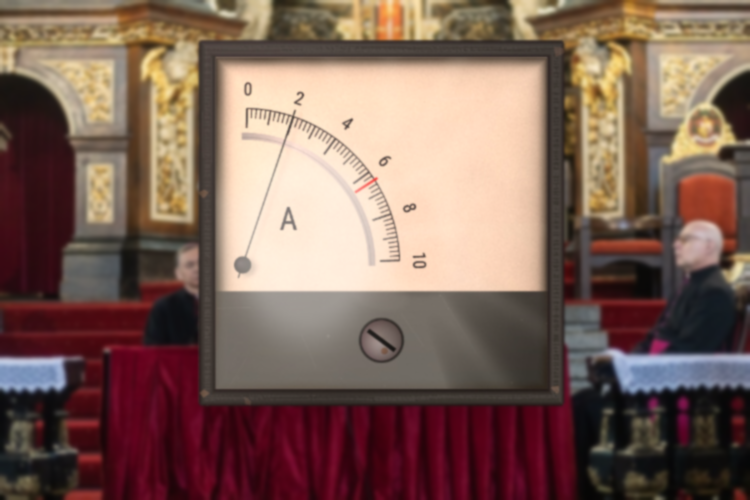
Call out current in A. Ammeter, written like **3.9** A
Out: **2** A
